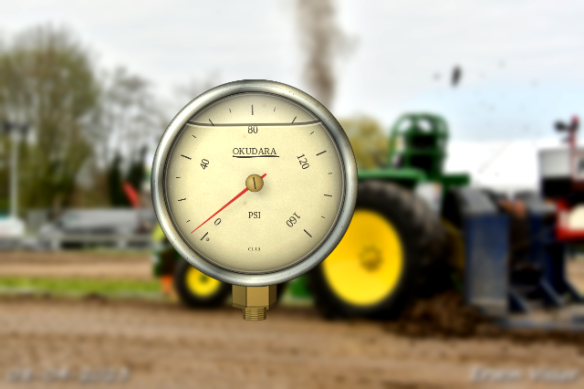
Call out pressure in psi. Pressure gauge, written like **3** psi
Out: **5** psi
